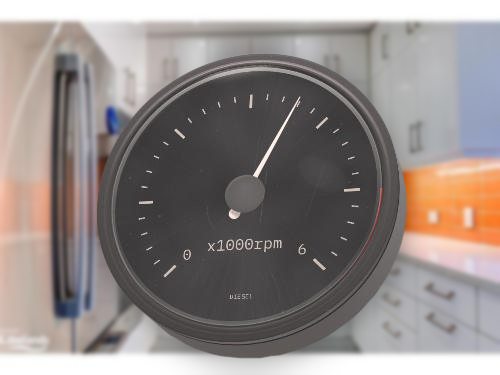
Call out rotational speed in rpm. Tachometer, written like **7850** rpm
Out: **3600** rpm
